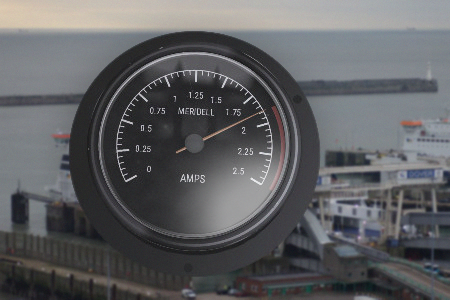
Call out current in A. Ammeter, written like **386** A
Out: **1.9** A
